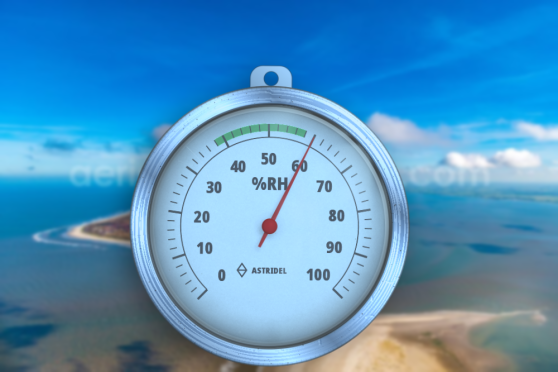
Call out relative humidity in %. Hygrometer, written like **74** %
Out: **60** %
